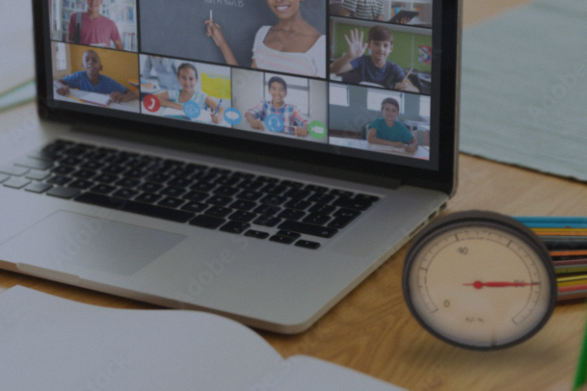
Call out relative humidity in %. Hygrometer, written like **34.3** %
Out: **80** %
